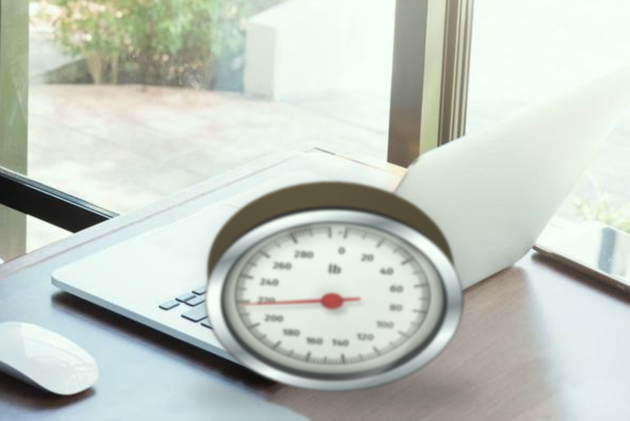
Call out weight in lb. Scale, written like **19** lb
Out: **220** lb
